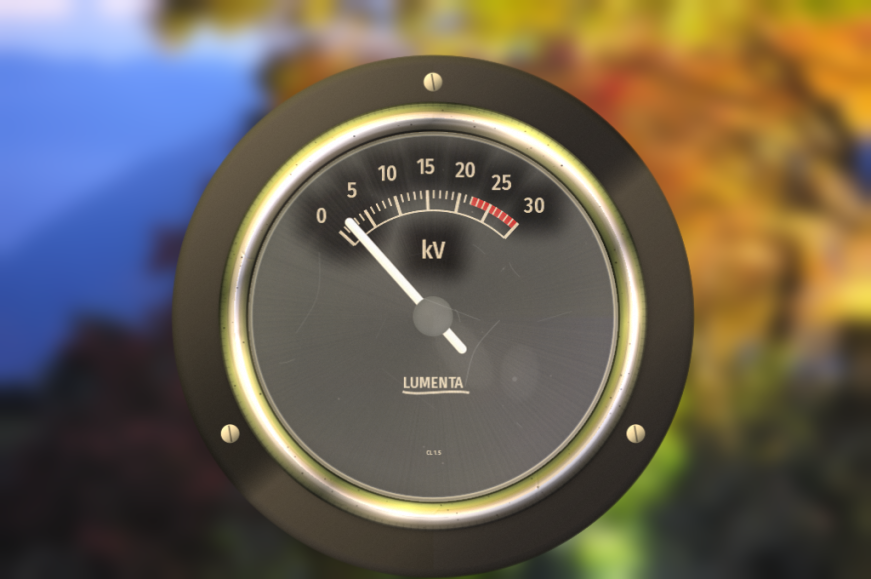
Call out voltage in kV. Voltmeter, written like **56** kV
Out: **2** kV
